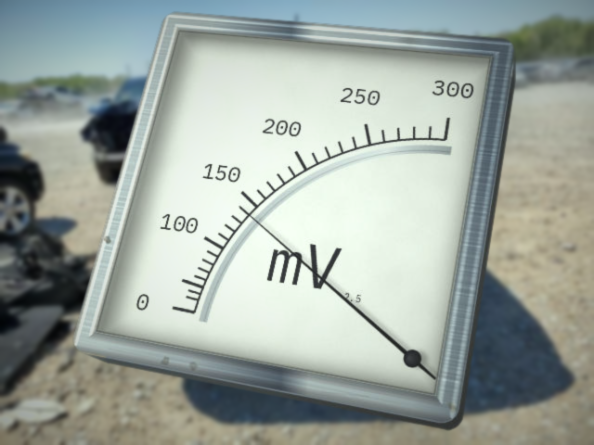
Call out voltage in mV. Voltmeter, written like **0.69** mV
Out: **140** mV
